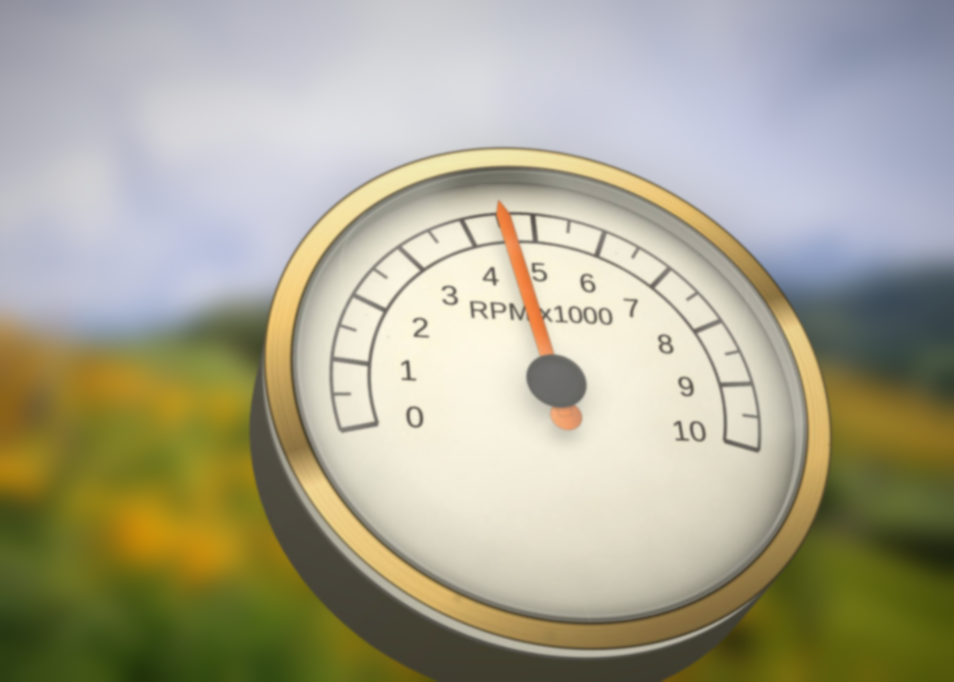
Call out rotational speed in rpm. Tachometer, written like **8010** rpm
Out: **4500** rpm
